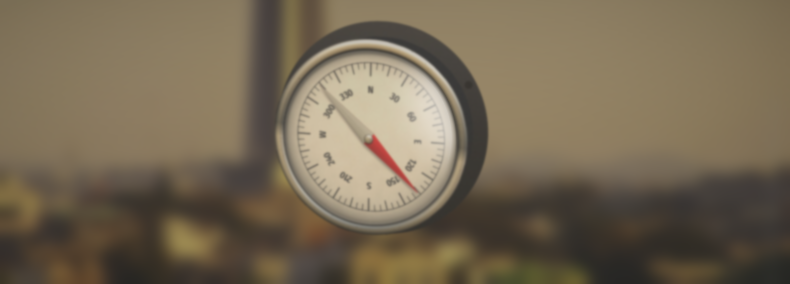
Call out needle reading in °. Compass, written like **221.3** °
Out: **135** °
